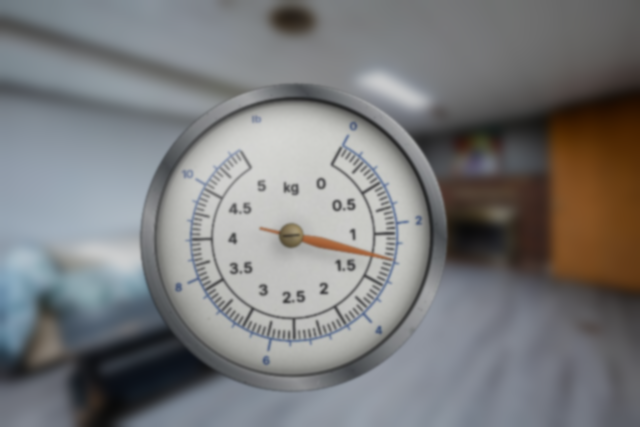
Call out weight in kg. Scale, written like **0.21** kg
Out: **1.25** kg
